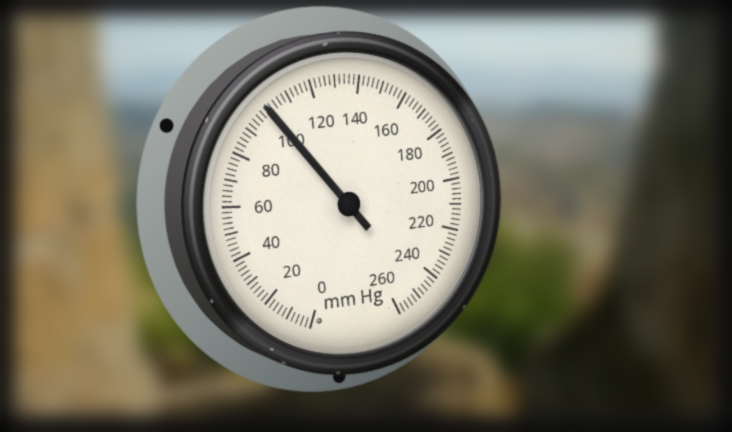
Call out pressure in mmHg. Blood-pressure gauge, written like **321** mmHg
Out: **100** mmHg
